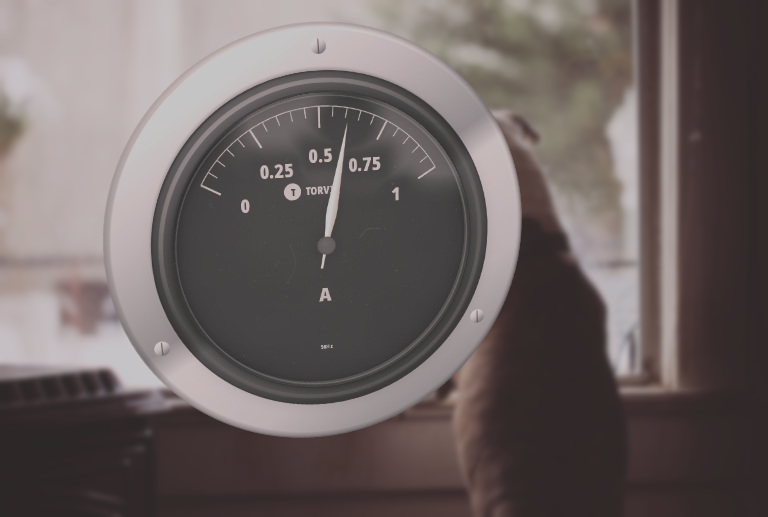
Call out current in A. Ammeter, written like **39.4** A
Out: **0.6** A
